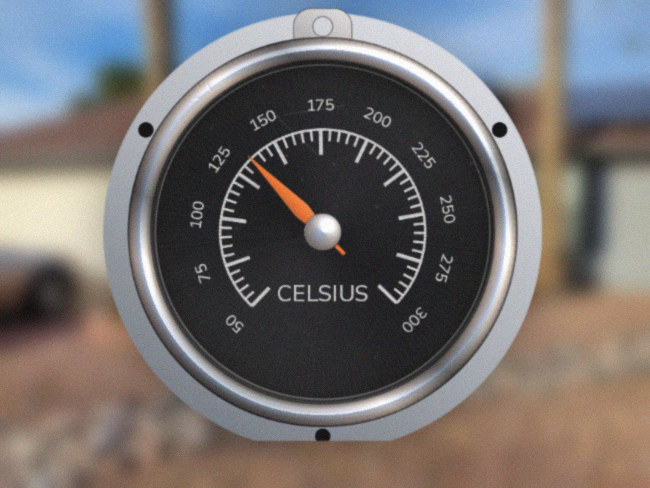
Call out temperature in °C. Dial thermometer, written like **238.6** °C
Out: **135** °C
